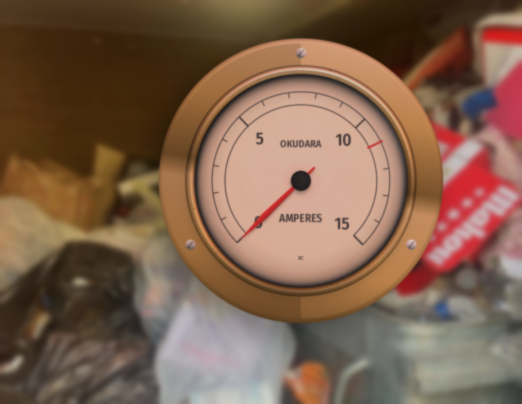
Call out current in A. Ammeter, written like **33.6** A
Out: **0** A
